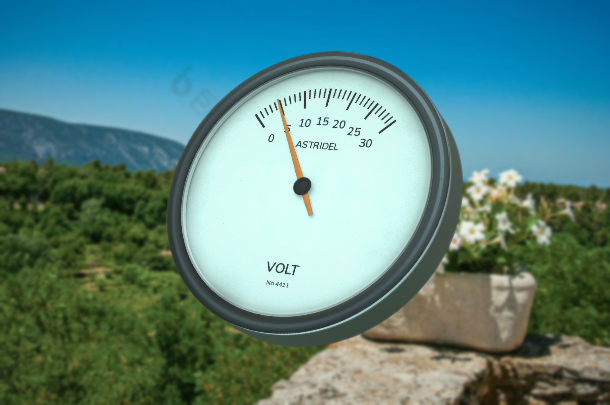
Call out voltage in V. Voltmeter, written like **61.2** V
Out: **5** V
